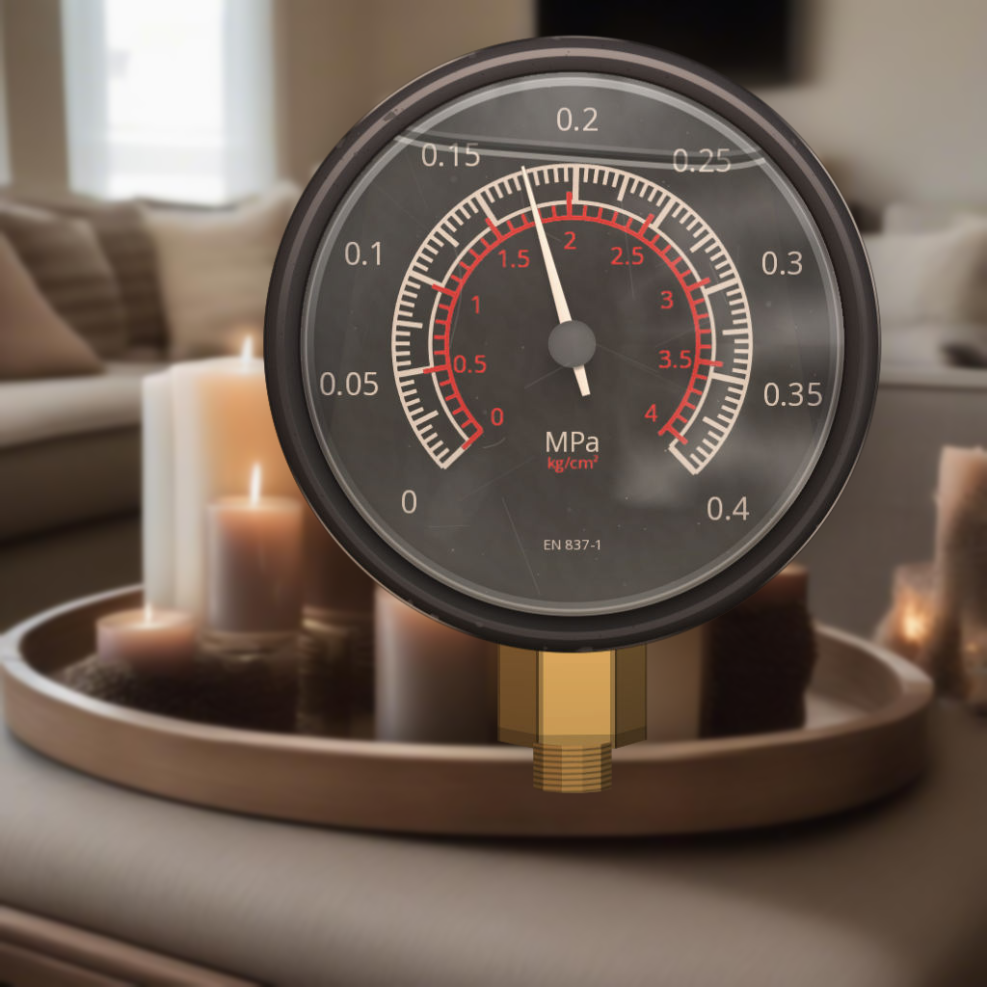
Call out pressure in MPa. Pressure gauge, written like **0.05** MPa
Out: **0.175** MPa
